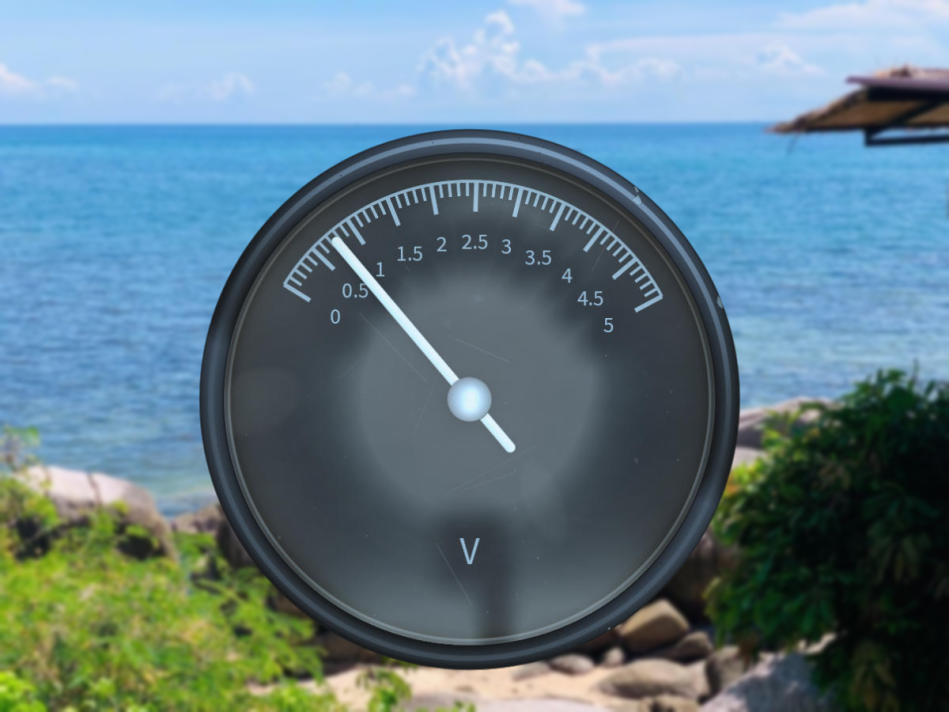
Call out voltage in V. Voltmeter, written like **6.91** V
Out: **0.75** V
